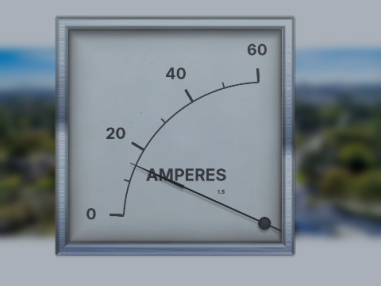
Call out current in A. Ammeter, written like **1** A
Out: **15** A
